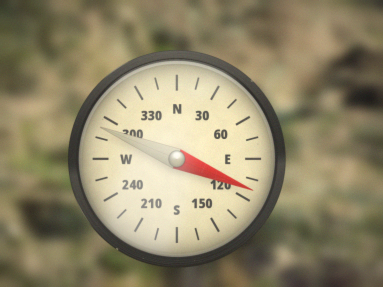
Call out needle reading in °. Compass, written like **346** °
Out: **112.5** °
